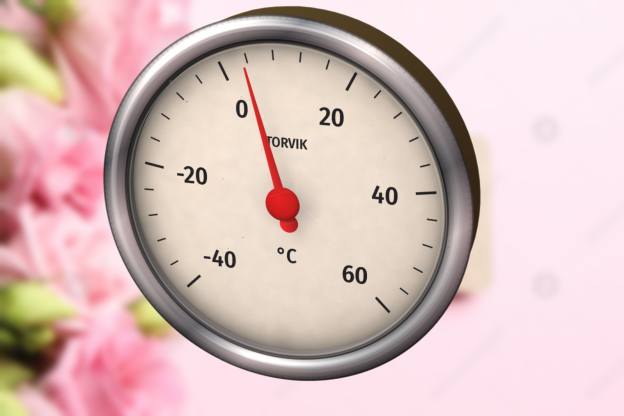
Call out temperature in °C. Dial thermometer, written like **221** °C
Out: **4** °C
